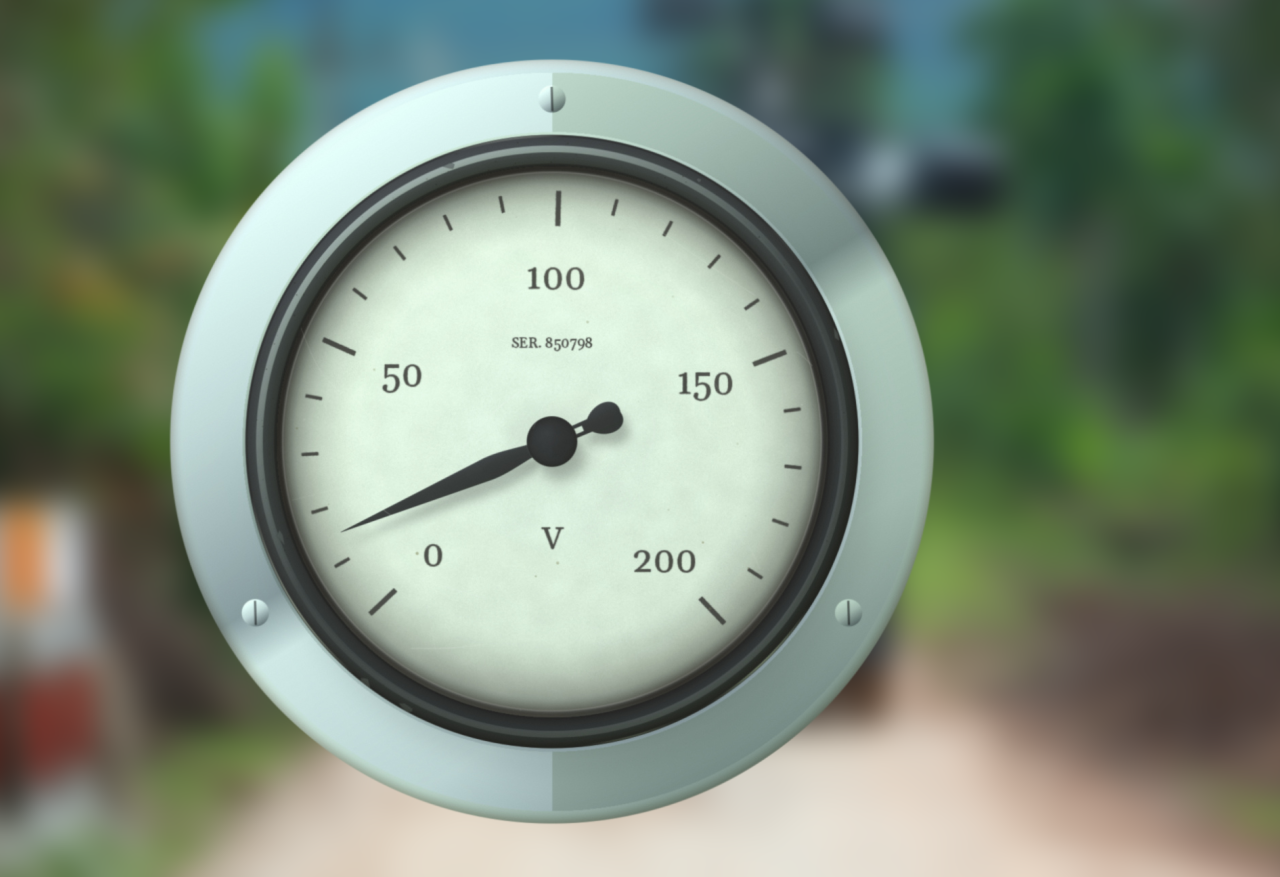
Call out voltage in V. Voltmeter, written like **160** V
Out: **15** V
